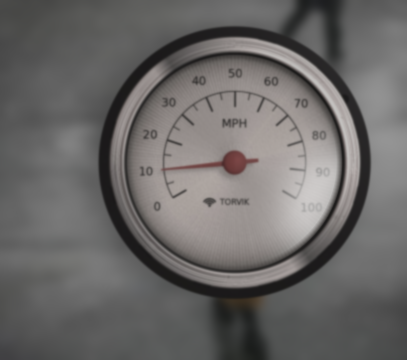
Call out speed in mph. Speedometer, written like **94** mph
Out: **10** mph
